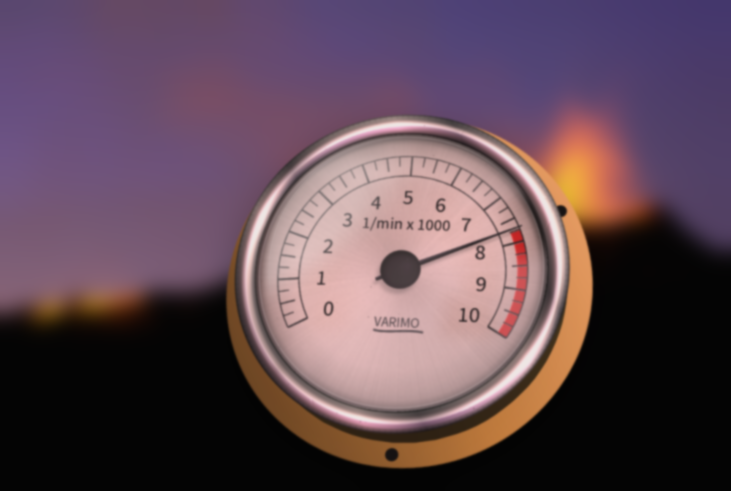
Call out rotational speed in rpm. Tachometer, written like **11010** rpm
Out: **7750** rpm
